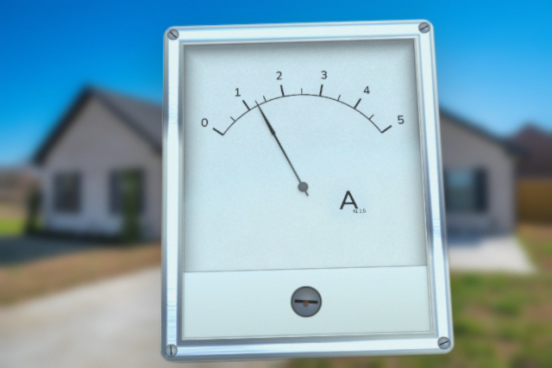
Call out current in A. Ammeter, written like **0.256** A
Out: **1.25** A
